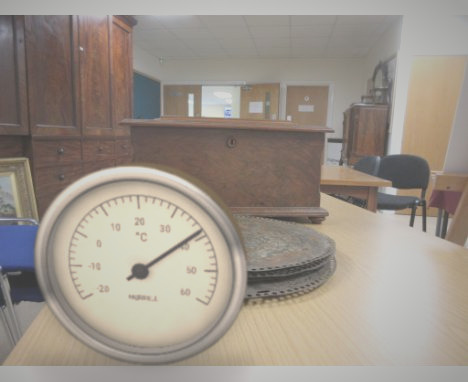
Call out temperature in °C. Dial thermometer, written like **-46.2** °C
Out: **38** °C
